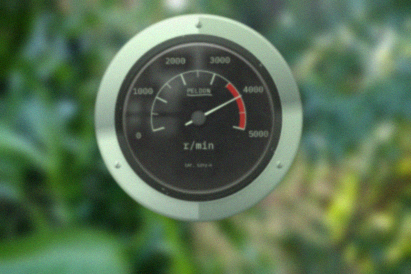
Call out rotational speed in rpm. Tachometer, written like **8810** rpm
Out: **4000** rpm
